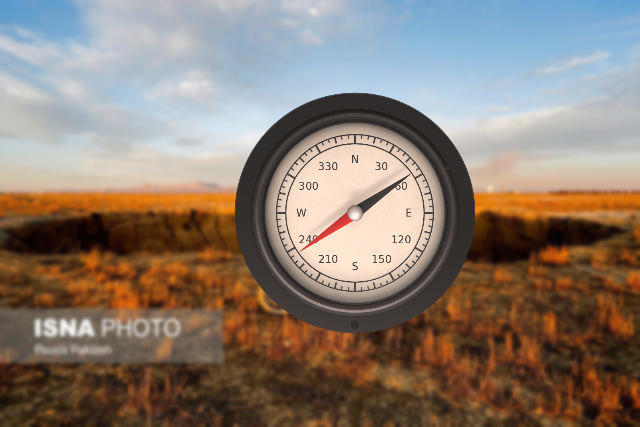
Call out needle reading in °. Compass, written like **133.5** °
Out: **235** °
